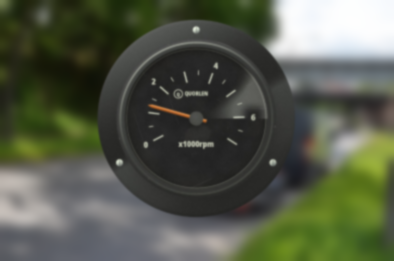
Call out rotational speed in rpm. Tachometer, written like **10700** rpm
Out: **1250** rpm
